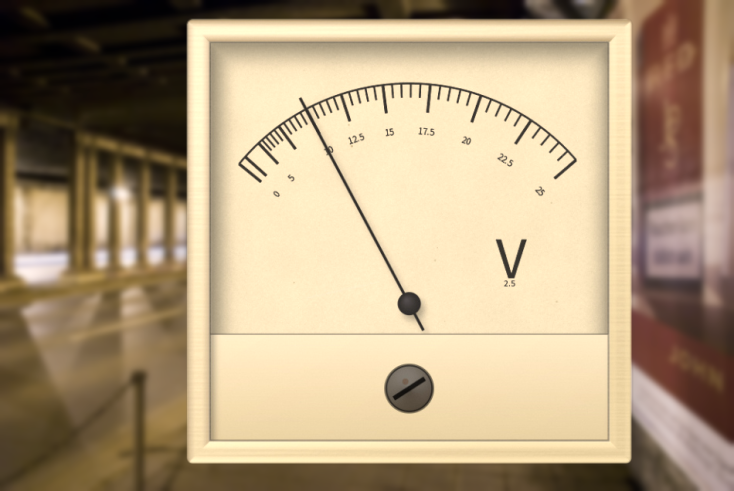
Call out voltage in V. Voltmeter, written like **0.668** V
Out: **10** V
